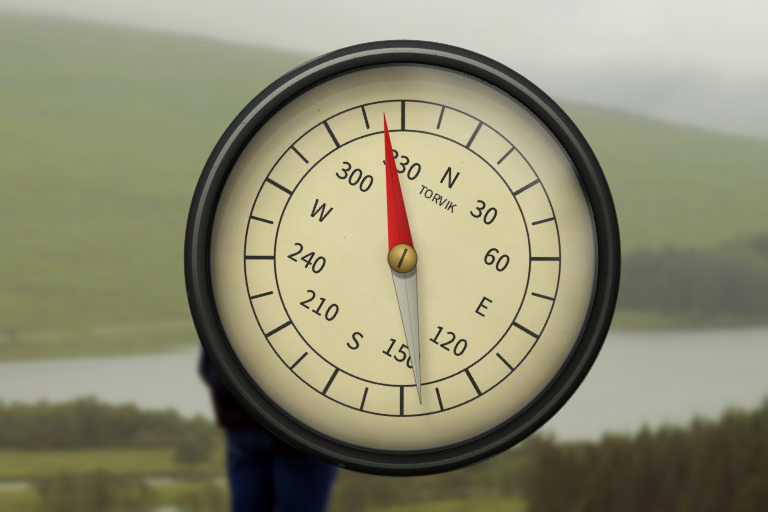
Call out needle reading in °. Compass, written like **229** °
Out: **322.5** °
